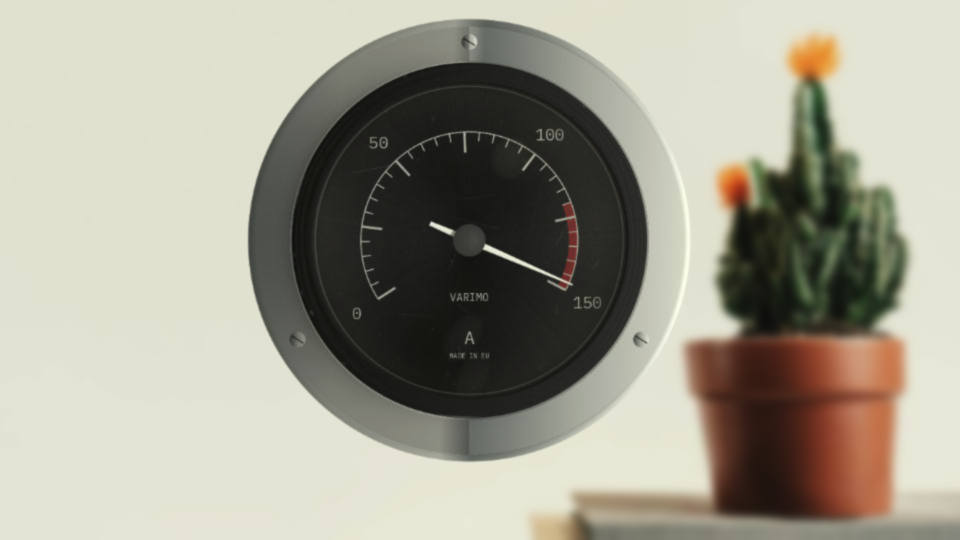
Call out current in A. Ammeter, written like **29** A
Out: **147.5** A
